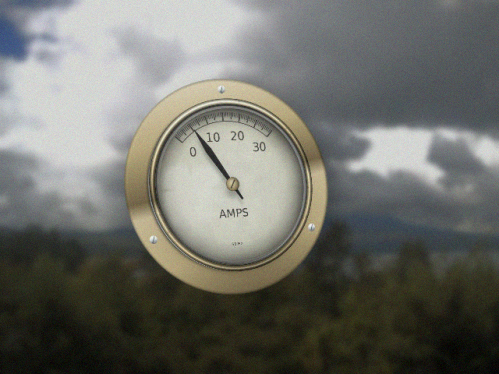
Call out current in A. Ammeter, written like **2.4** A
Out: **5** A
